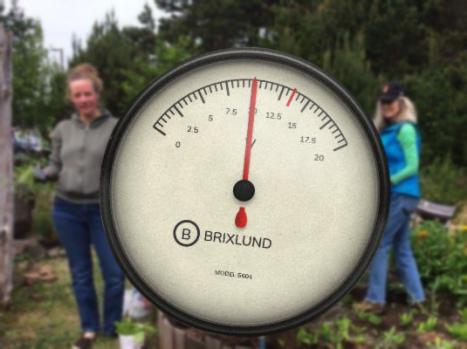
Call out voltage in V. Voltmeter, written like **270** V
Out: **10** V
